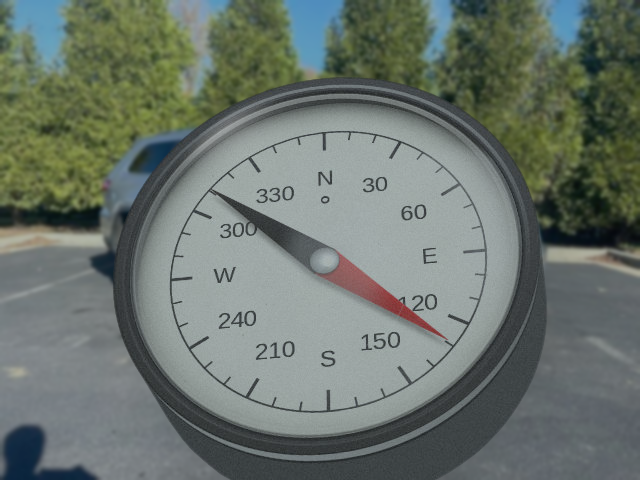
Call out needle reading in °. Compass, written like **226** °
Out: **130** °
